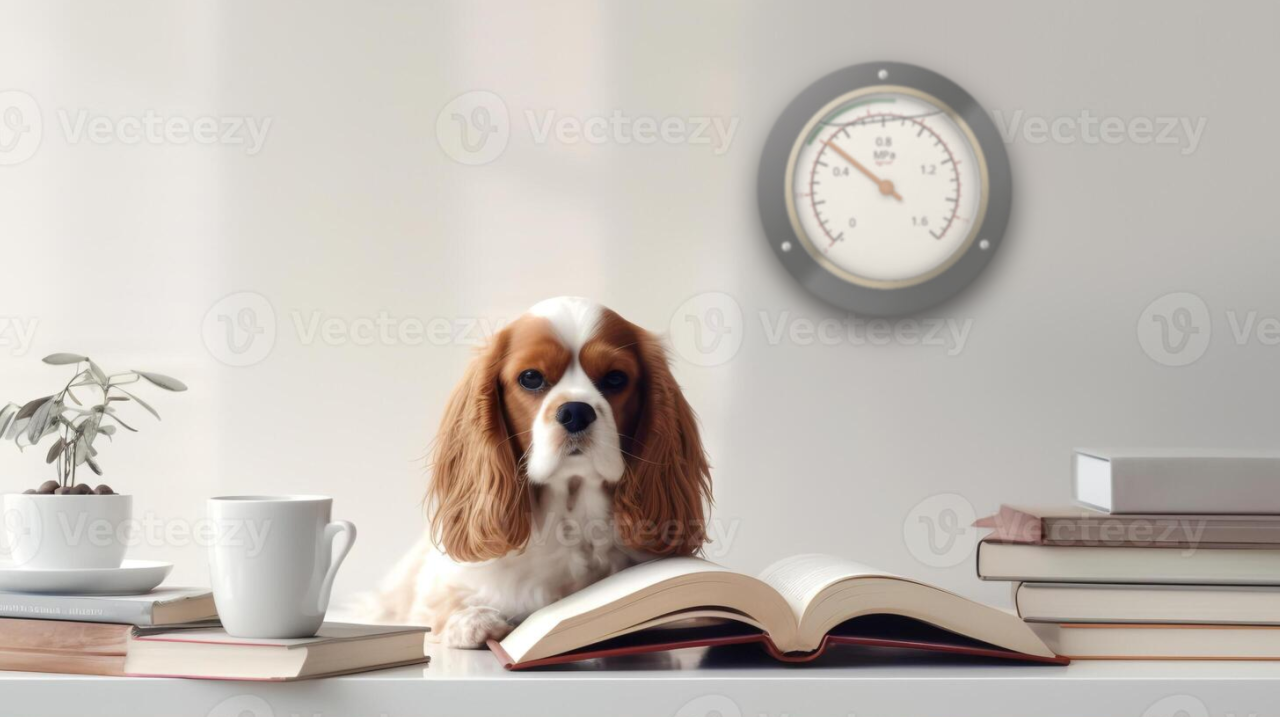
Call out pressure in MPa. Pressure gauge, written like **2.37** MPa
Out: **0.5** MPa
